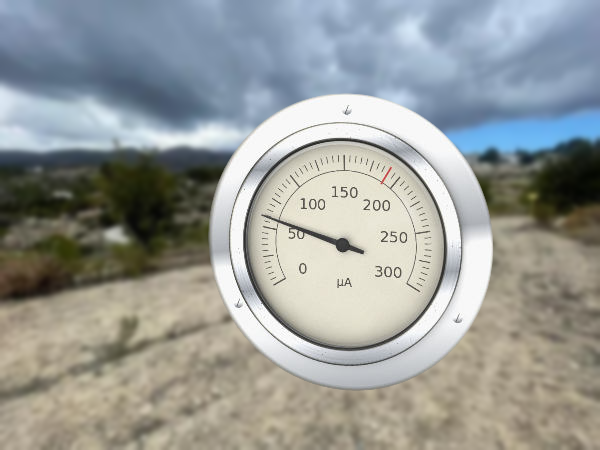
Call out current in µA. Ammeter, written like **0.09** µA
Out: **60** µA
